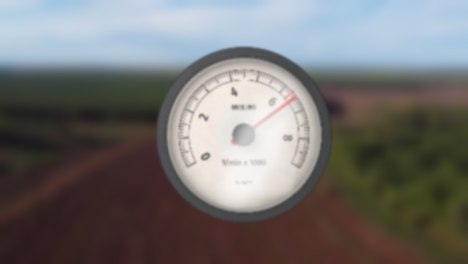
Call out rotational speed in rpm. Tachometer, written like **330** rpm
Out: **6500** rpm
